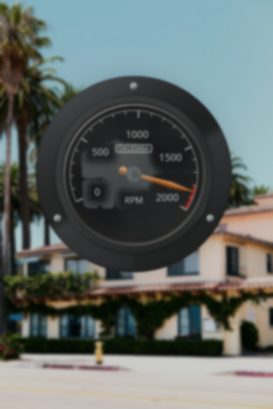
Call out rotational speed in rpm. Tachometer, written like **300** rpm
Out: **1850** rpm
